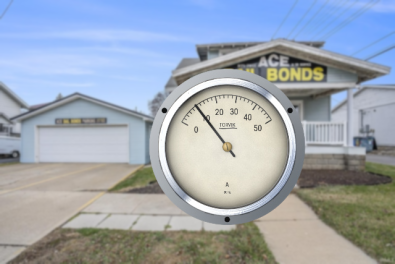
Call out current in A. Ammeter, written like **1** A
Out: **10** A
